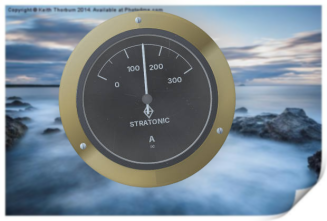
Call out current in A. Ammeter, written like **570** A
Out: **150** A
